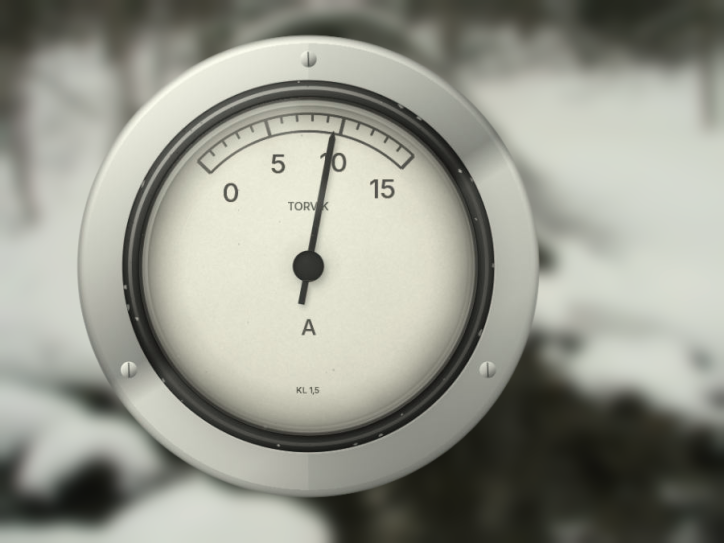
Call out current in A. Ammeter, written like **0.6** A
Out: **9.5** A
